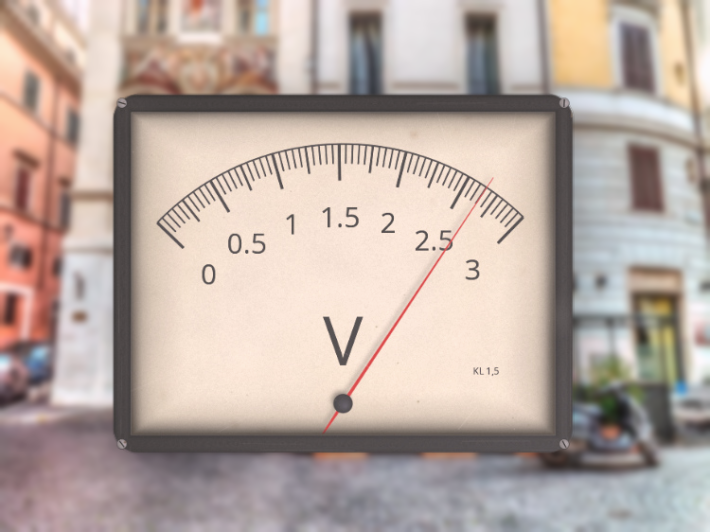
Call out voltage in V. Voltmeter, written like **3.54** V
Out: **2.65** V
